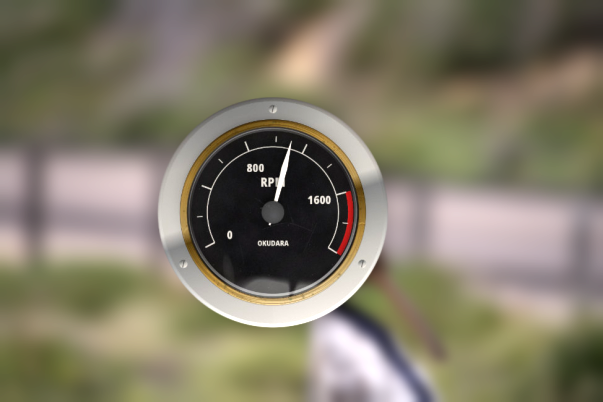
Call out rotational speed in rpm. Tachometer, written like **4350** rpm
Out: **1100** rpm
